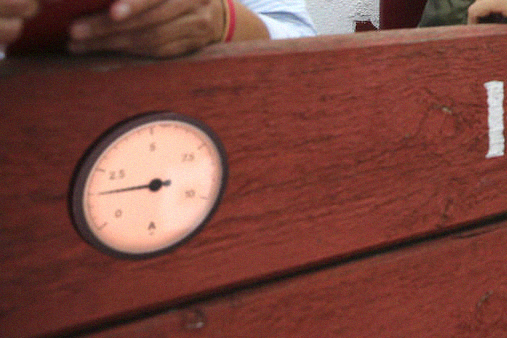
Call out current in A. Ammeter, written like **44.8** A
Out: **1.5** A
